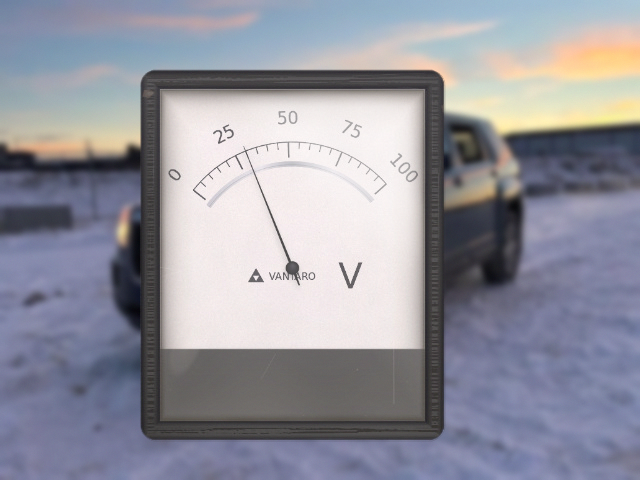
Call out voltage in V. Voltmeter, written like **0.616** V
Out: **30** V
